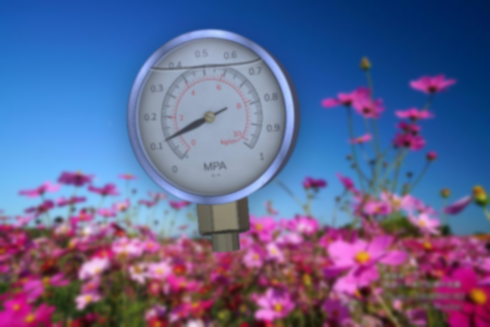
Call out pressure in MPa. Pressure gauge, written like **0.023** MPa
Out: **0.1** MPa
